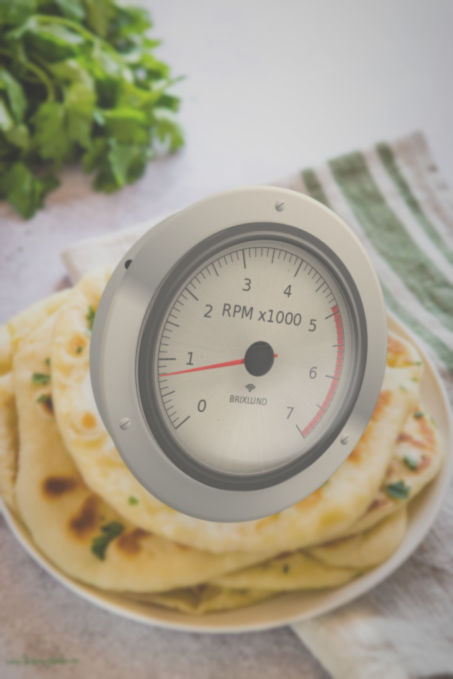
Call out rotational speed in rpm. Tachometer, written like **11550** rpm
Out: **800** rpm
